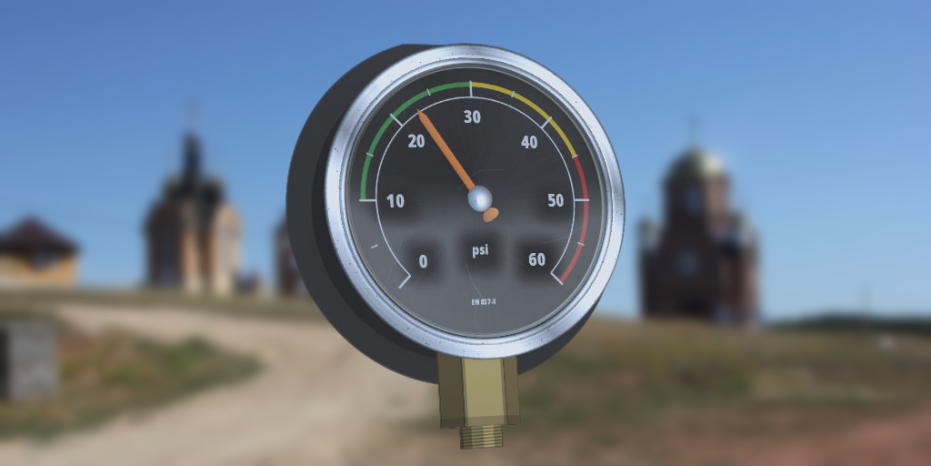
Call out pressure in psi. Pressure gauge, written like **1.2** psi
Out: **22.5** psi
